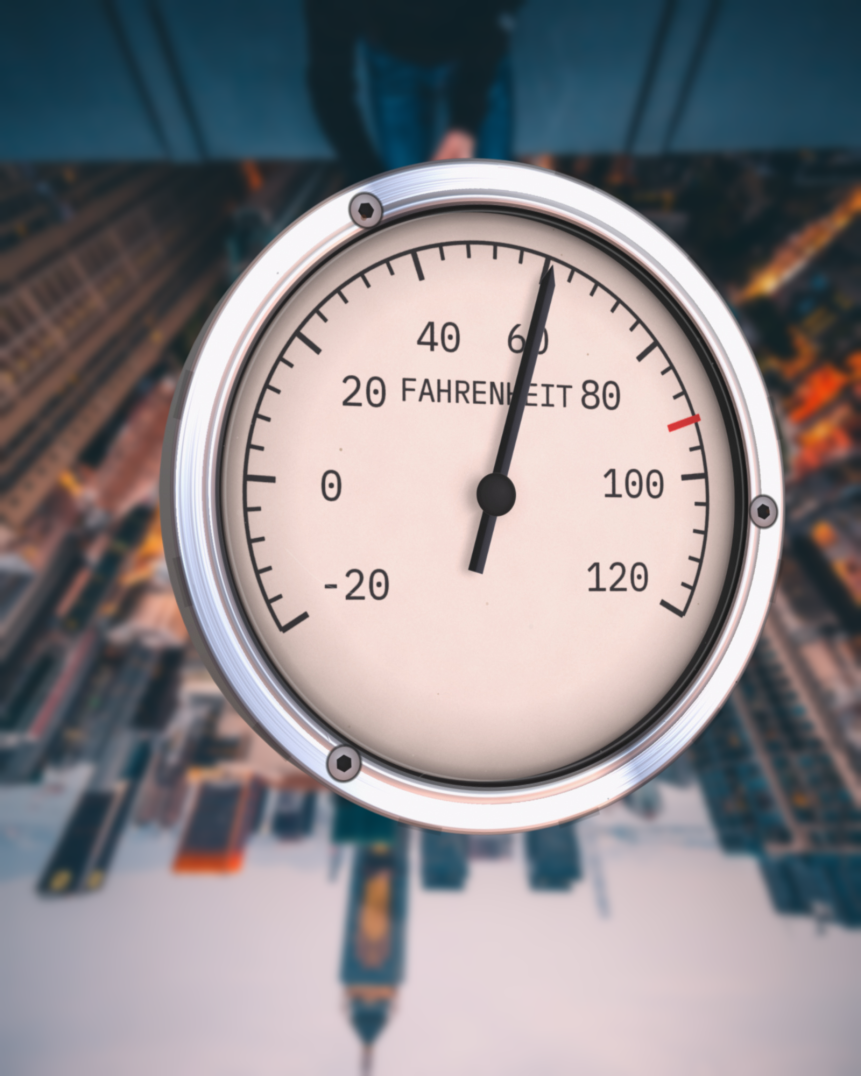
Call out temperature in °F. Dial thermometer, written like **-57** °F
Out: **60** °F
